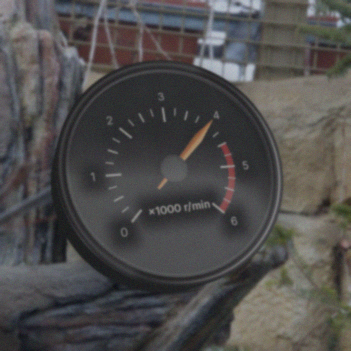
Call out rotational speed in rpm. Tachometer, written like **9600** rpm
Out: **4000** rpm
